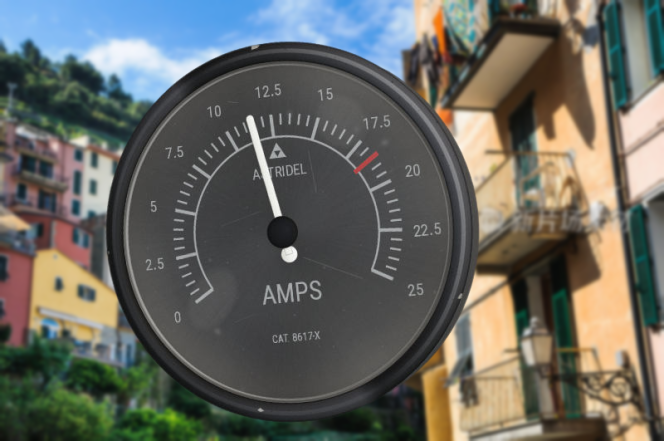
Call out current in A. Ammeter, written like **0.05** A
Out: **11.5** A
